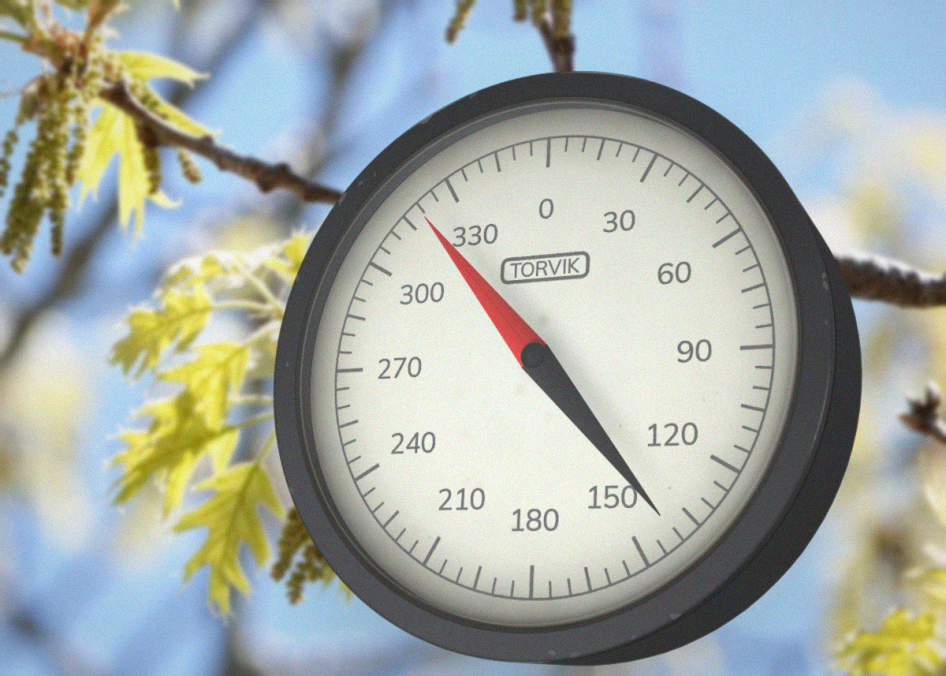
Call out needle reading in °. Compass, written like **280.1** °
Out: **320** °
